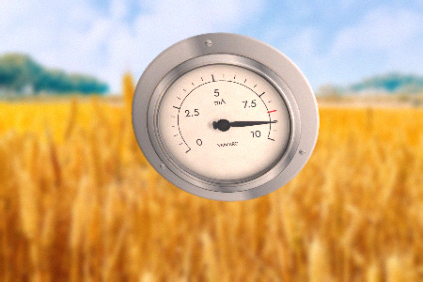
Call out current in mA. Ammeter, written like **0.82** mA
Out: **9** mA
